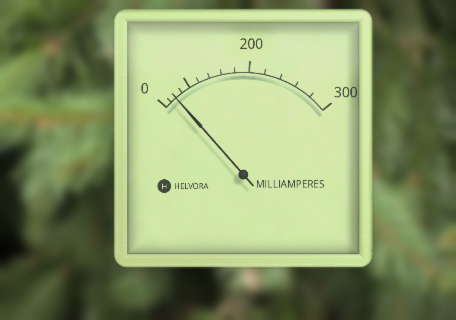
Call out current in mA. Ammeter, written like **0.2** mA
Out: **60** mA
